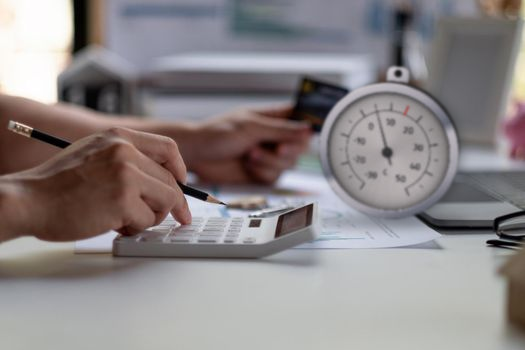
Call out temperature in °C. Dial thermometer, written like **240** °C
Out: **5** °C
